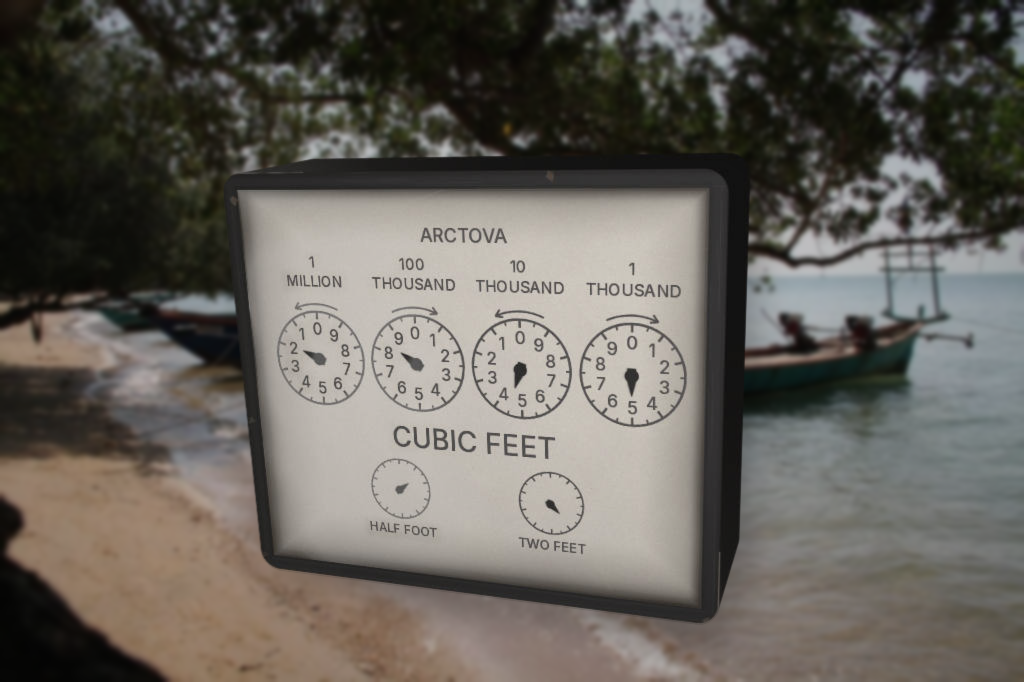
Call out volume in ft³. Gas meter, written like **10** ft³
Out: **184500** ft³
